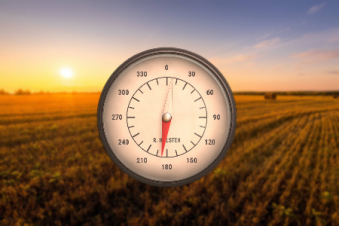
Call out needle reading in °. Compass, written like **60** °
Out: **187.5** °
